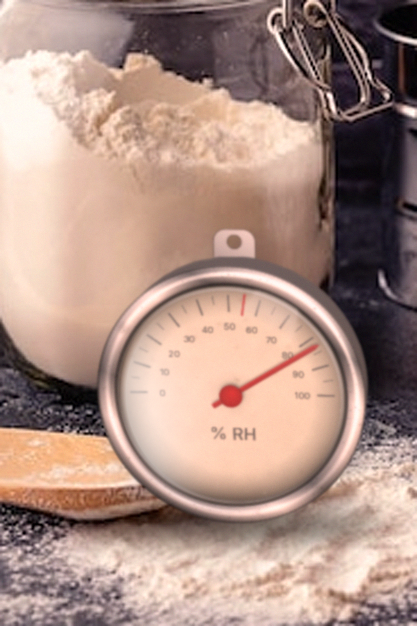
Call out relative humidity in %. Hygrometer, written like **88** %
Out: **82.5** %
